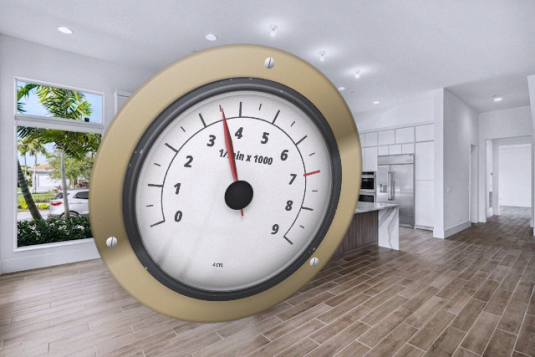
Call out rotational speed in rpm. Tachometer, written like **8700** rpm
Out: **3500** rpm
